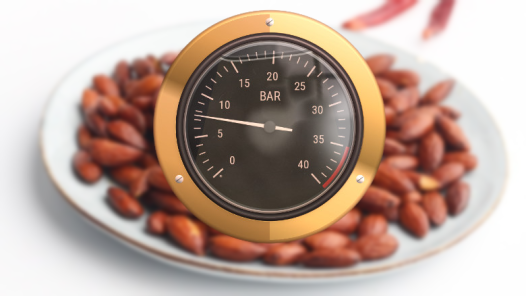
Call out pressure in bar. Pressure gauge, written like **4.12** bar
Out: **7.5** bar
